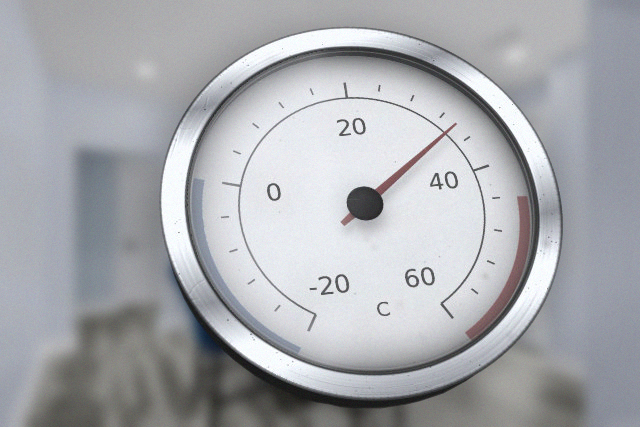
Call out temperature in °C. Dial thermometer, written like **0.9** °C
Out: **34** °C
